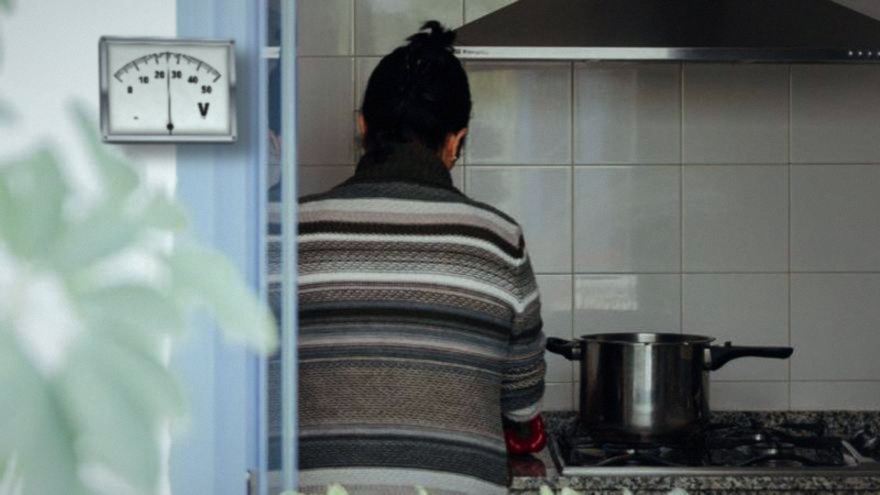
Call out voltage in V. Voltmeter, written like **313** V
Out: **25** V
